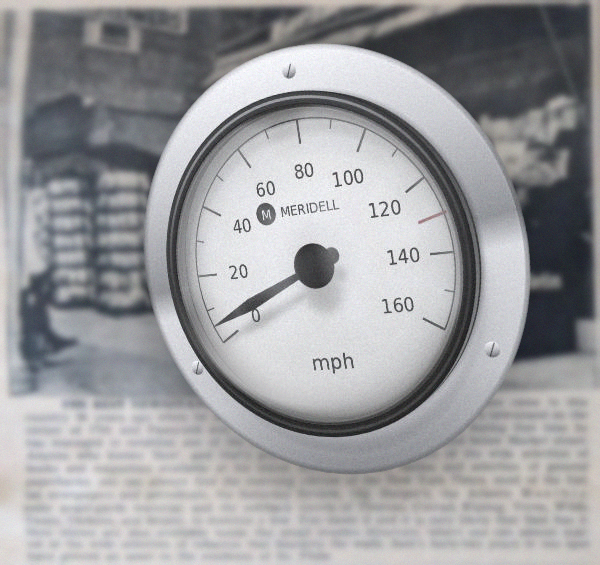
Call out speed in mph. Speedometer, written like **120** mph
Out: **5** mph
